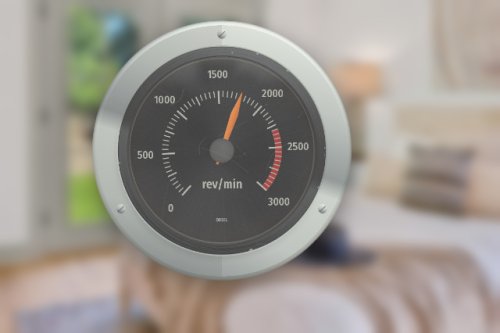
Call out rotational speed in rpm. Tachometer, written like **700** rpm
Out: **1750** rpm
